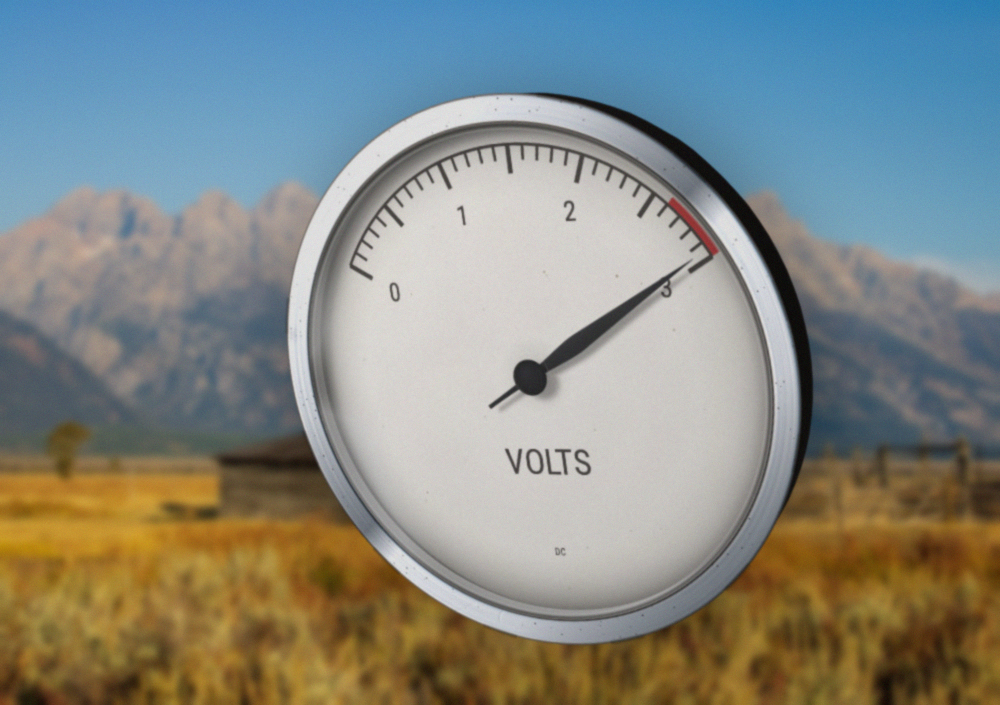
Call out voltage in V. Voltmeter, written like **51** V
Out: **2.95** V
